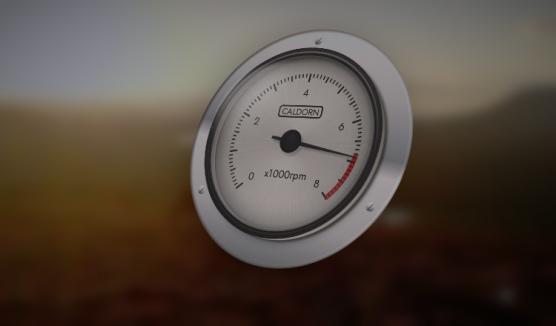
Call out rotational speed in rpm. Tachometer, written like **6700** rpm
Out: **6900** rpm
